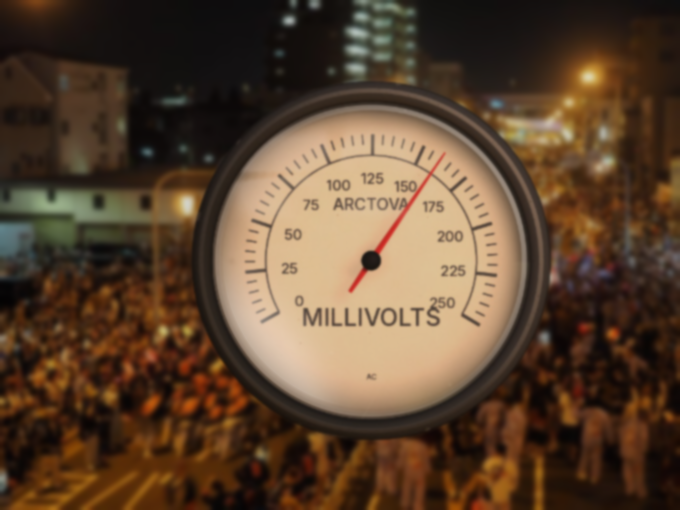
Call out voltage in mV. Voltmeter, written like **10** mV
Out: **160** mV
